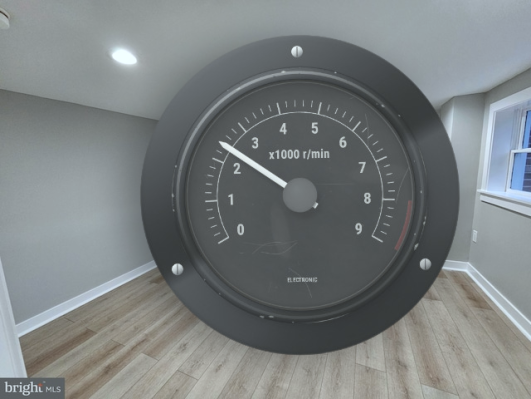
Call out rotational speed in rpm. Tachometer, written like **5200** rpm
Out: **2400** rpm
